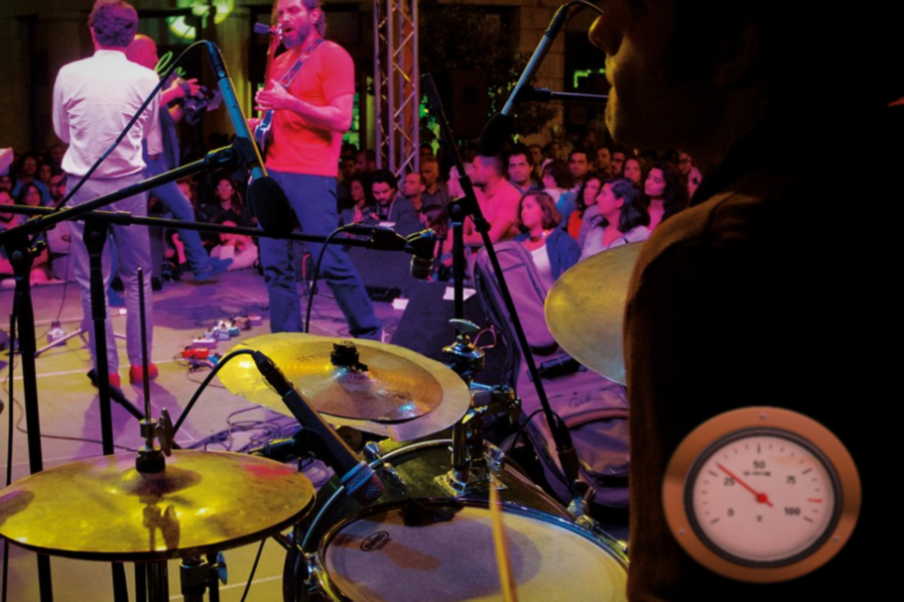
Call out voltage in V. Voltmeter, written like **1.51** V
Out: **30** V
